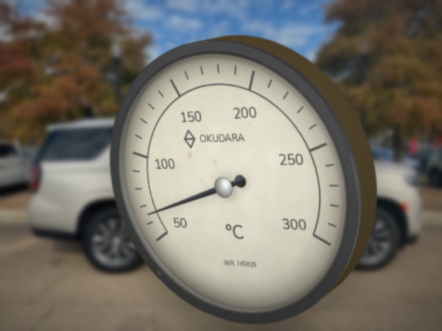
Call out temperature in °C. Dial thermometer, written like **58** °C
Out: **65** °C
